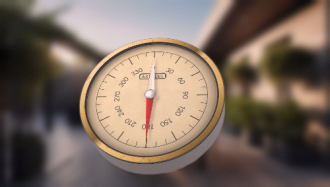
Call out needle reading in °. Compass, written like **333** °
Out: **180** °
